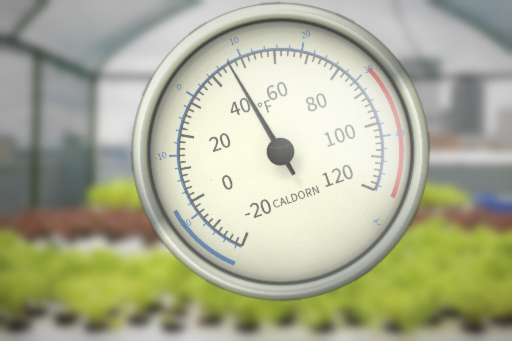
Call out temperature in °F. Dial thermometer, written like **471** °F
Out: **46** °F
